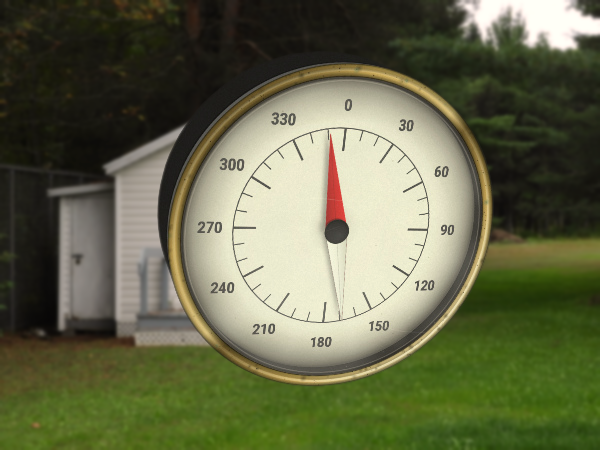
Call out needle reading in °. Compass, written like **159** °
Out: **350** °
